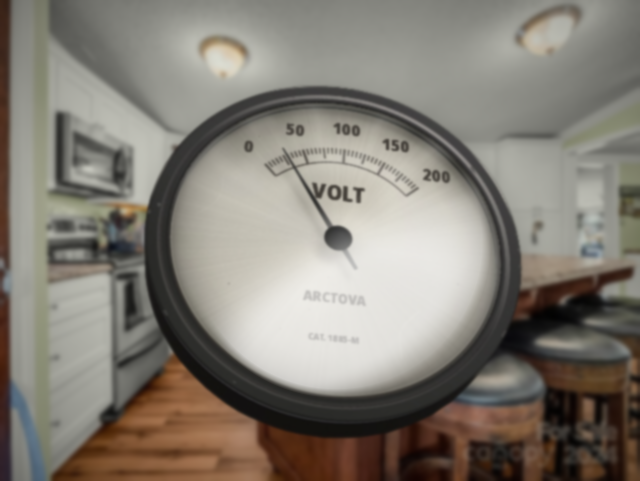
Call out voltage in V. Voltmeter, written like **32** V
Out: **25** V
